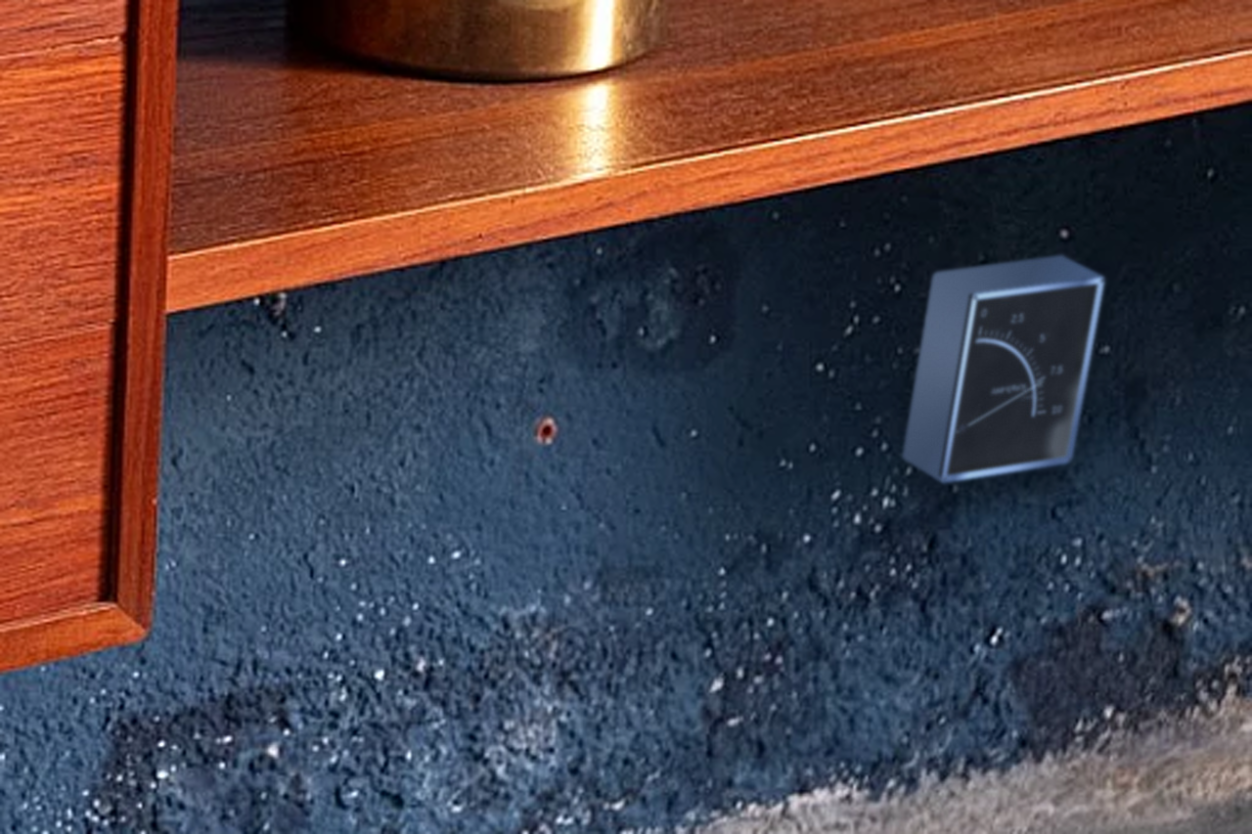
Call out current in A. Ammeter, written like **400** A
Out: **7.5** A
